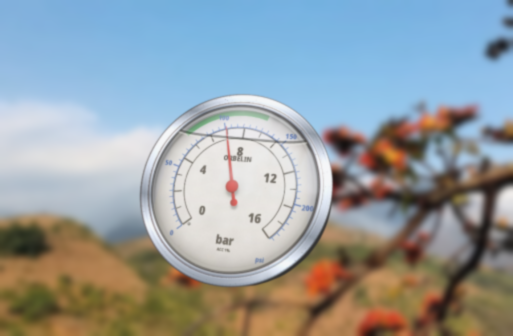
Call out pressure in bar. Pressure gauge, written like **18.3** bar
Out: **7** bar
